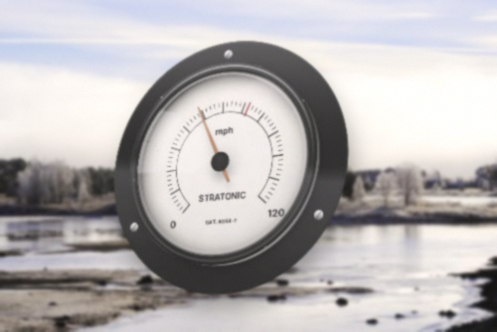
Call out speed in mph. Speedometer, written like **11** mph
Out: **50** mph
